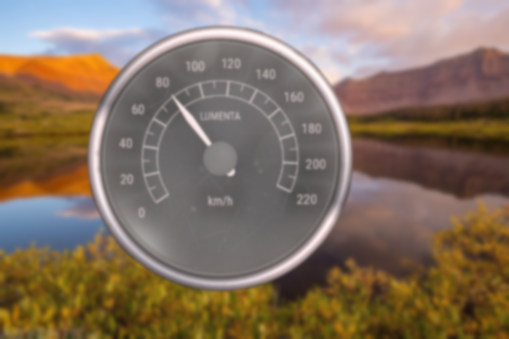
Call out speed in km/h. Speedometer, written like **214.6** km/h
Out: **80** km/h
